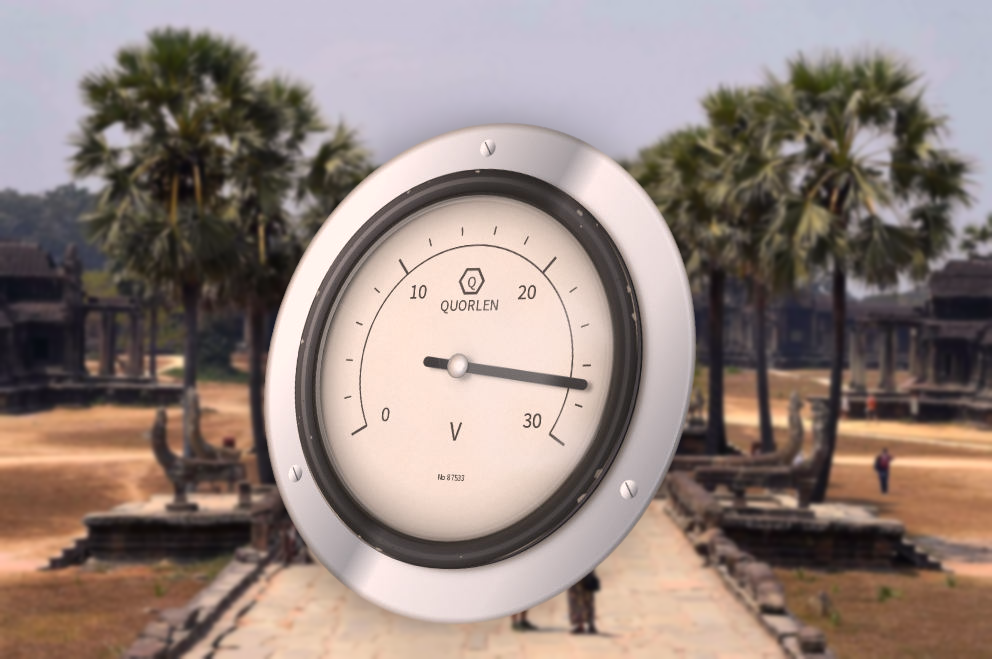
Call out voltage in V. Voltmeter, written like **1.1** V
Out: **27** V
